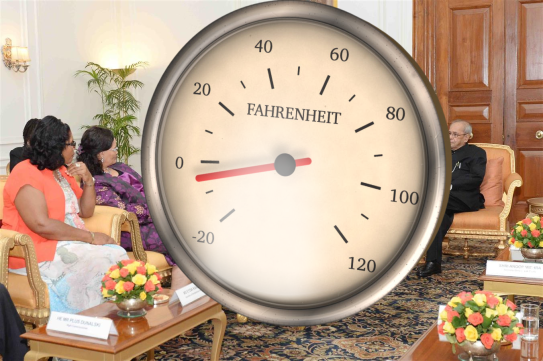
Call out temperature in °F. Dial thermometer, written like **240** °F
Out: **-5** °F
